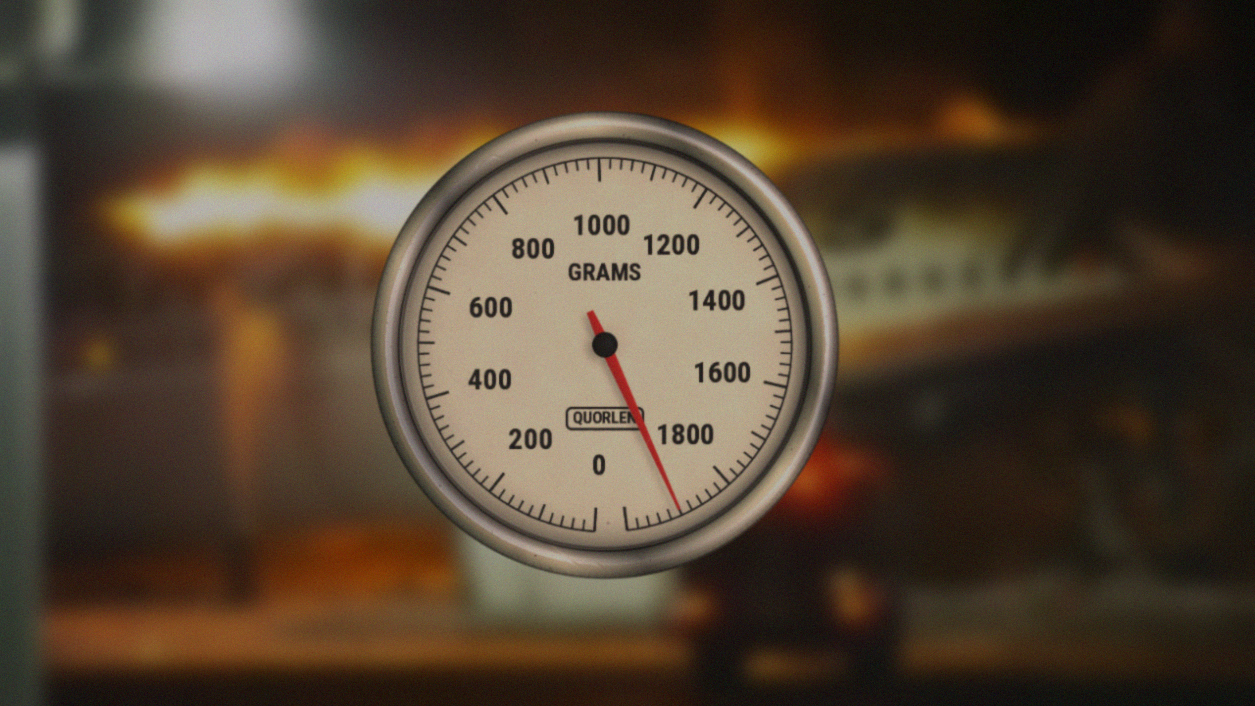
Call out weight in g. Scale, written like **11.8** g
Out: **1900** g
